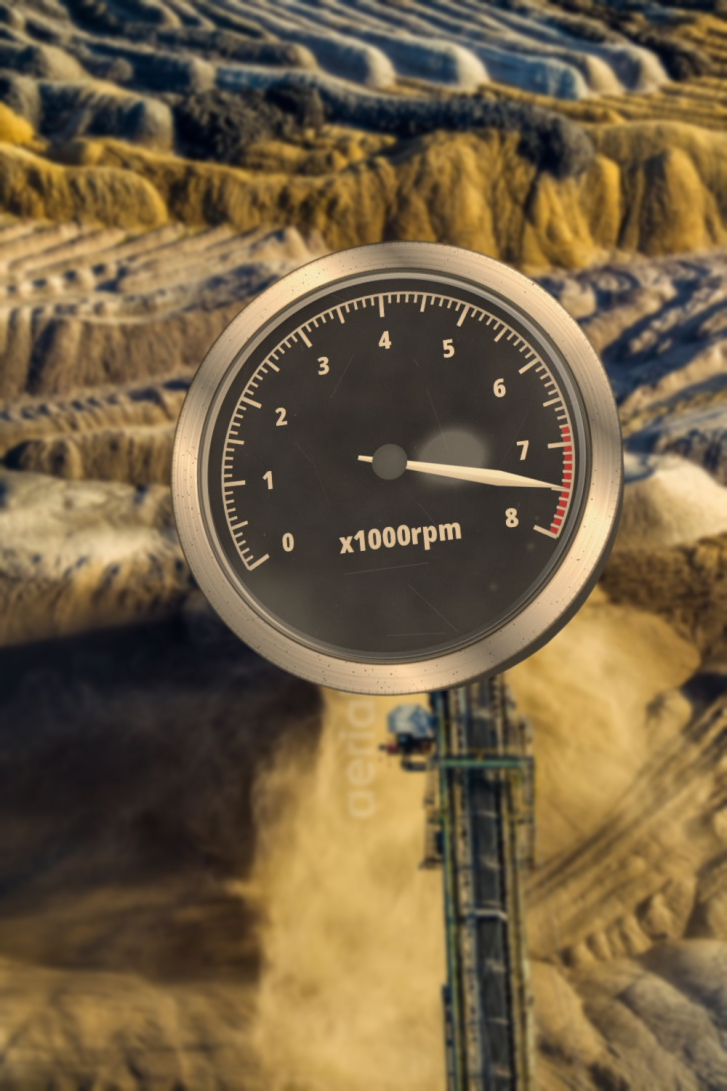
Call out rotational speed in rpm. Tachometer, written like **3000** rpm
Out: **7500** rpm
